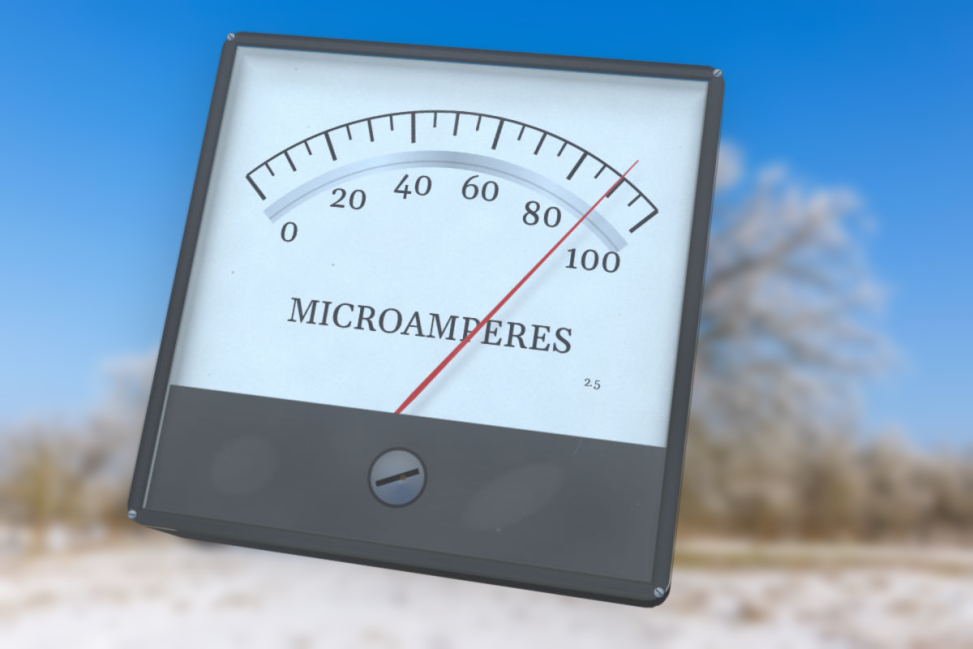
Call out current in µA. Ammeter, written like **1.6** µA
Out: **90** µA
